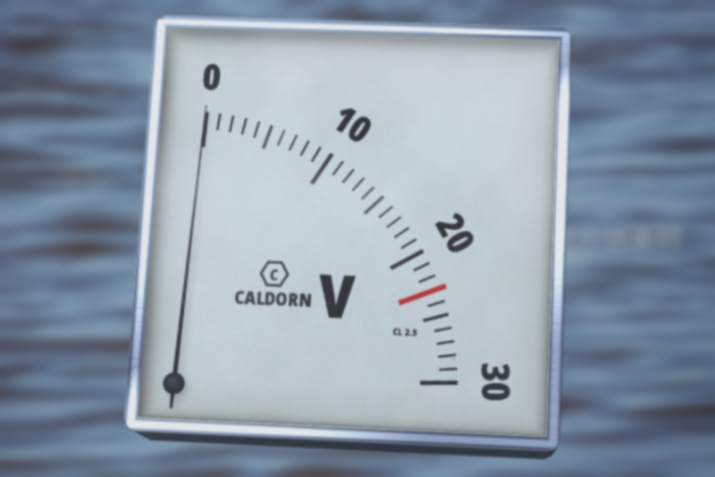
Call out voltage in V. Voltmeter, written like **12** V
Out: **0** V
